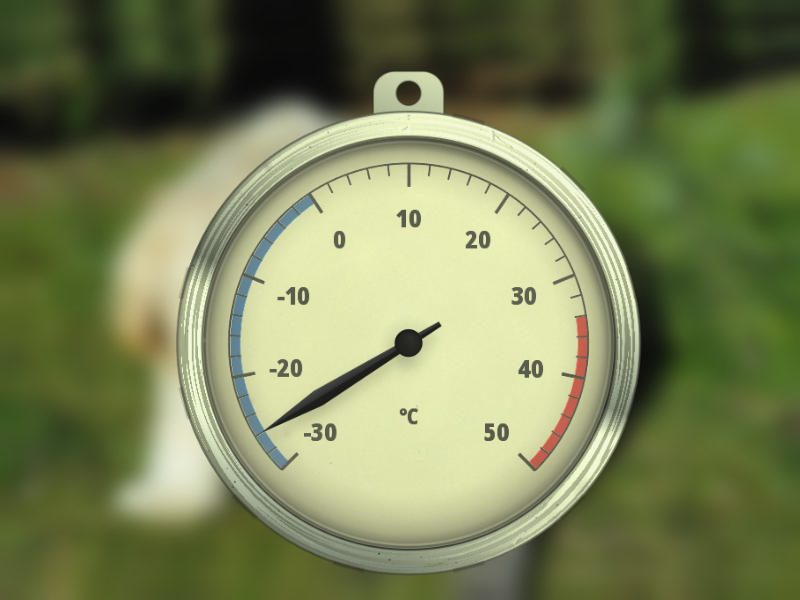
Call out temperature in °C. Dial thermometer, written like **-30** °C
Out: **-26** °C
